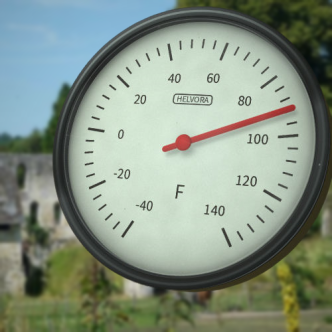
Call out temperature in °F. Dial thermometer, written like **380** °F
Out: **92** °F
